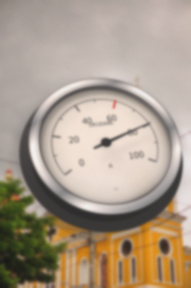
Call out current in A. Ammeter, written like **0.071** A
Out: **80** A
